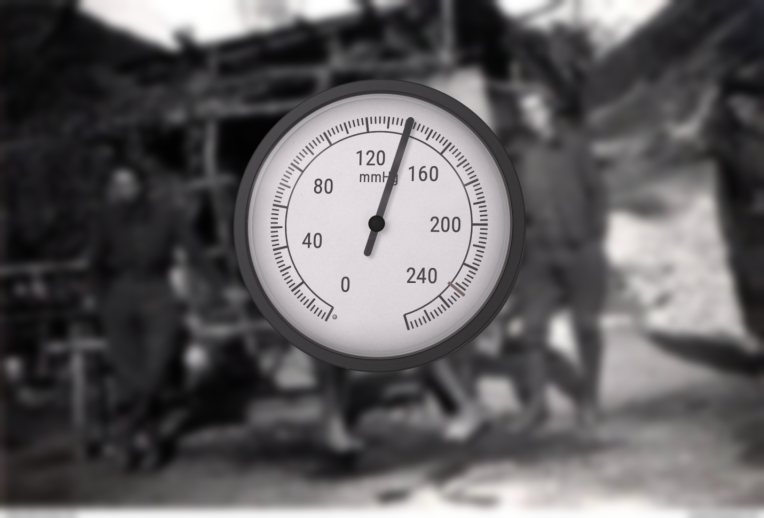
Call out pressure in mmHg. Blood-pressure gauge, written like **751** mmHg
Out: **140** mmHg
